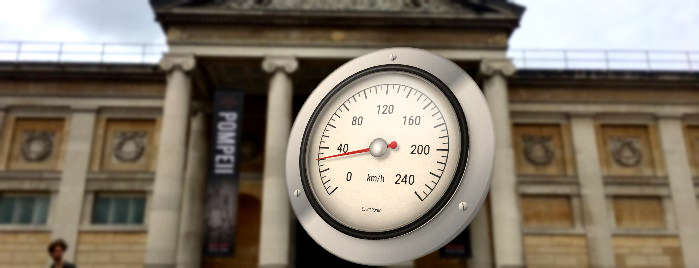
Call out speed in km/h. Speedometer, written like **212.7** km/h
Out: **30** km/h
